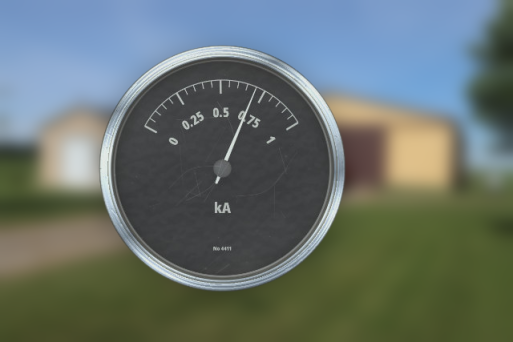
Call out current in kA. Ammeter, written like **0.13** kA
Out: **0.7** kA
